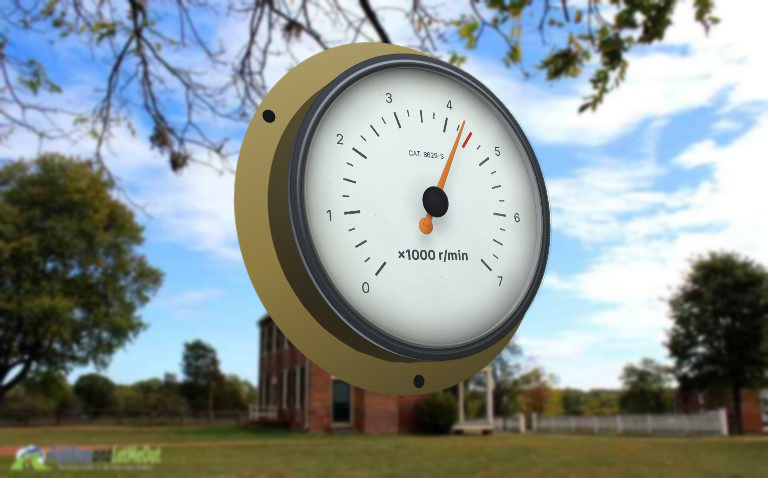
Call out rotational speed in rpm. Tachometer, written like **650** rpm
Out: **4250** rpm
